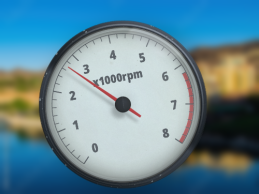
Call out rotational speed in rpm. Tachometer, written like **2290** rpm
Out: **2700** rpm
